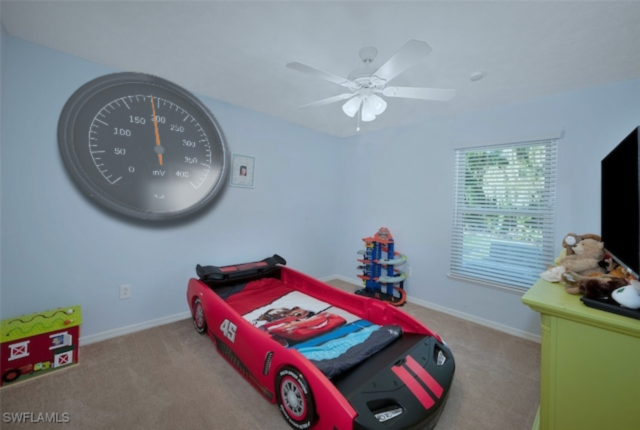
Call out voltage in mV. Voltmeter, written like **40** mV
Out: **190** mV
